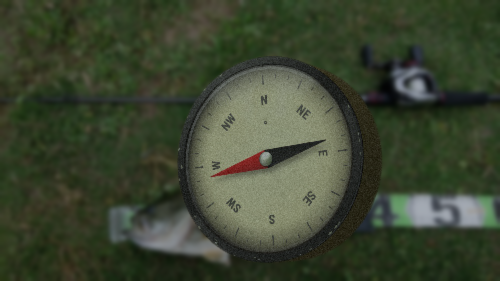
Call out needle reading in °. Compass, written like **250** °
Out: **260** °
